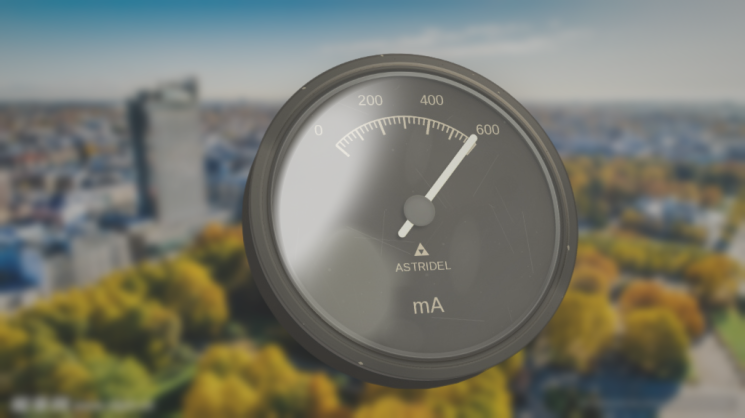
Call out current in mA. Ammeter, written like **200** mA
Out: **580** mA
